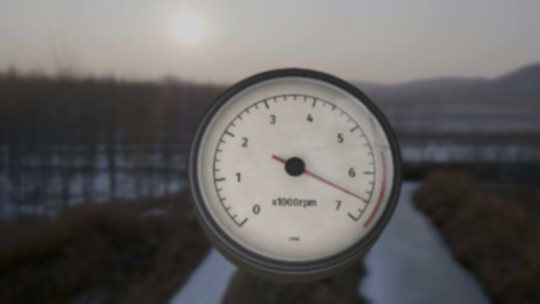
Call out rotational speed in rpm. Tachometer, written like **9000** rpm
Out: **6600** rpm
